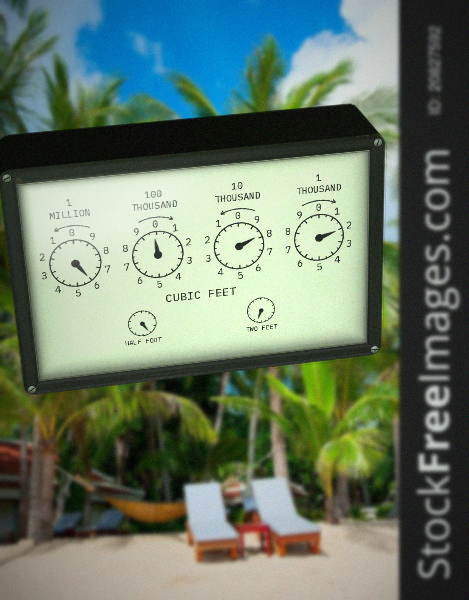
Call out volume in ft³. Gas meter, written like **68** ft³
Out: **598200** ft³
